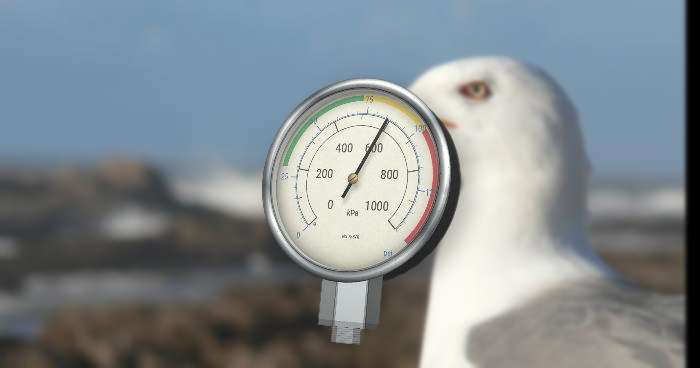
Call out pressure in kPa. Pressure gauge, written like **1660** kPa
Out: **600** kPa
